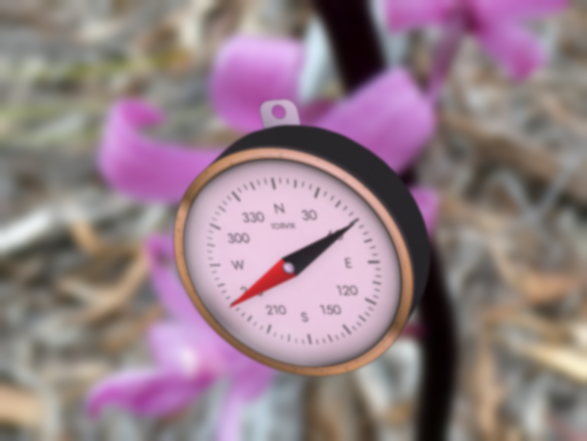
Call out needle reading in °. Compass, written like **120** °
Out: **240** °
